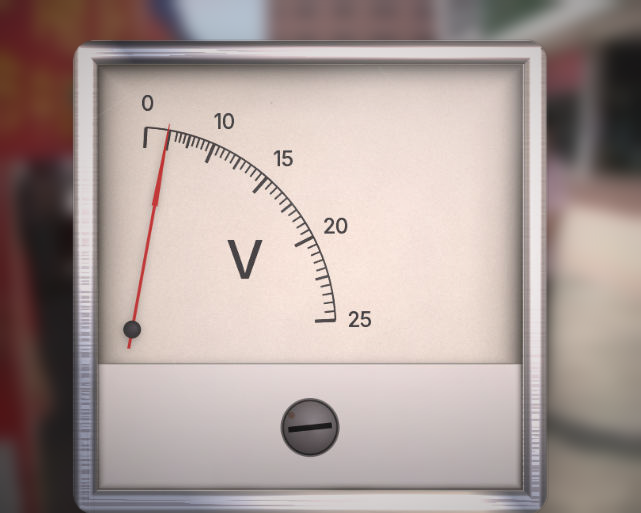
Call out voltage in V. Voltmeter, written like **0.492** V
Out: **5** V
